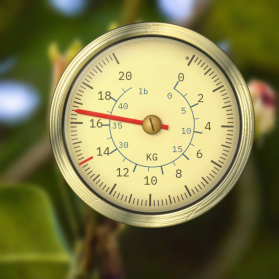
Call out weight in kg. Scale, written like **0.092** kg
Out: **16.6** kg
